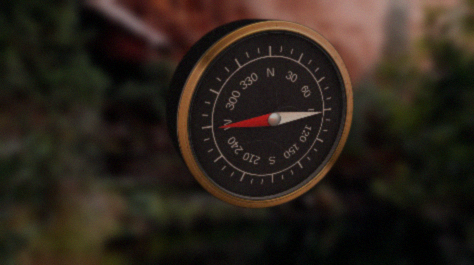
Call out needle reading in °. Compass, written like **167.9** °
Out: **270** °
